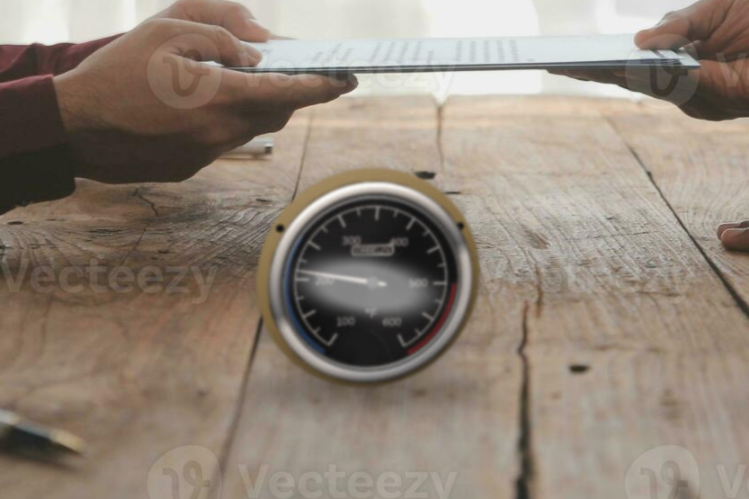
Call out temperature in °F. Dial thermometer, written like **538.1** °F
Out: **212.5** °F
